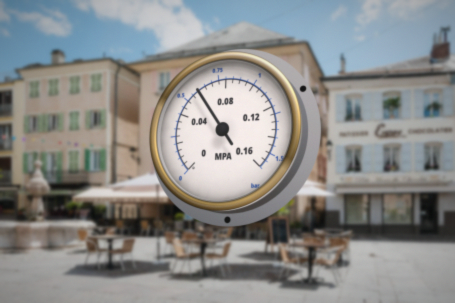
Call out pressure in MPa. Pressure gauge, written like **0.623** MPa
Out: **0.06** MPa
